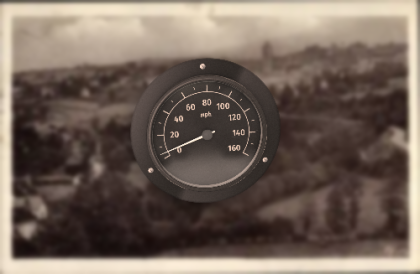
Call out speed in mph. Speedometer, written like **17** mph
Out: **5** mph
